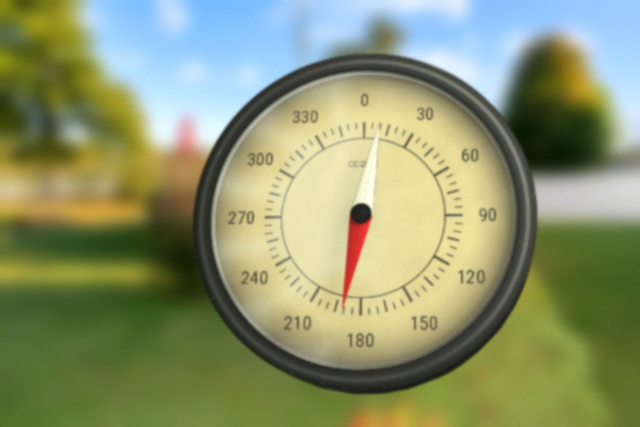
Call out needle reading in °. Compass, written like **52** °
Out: **190** °
